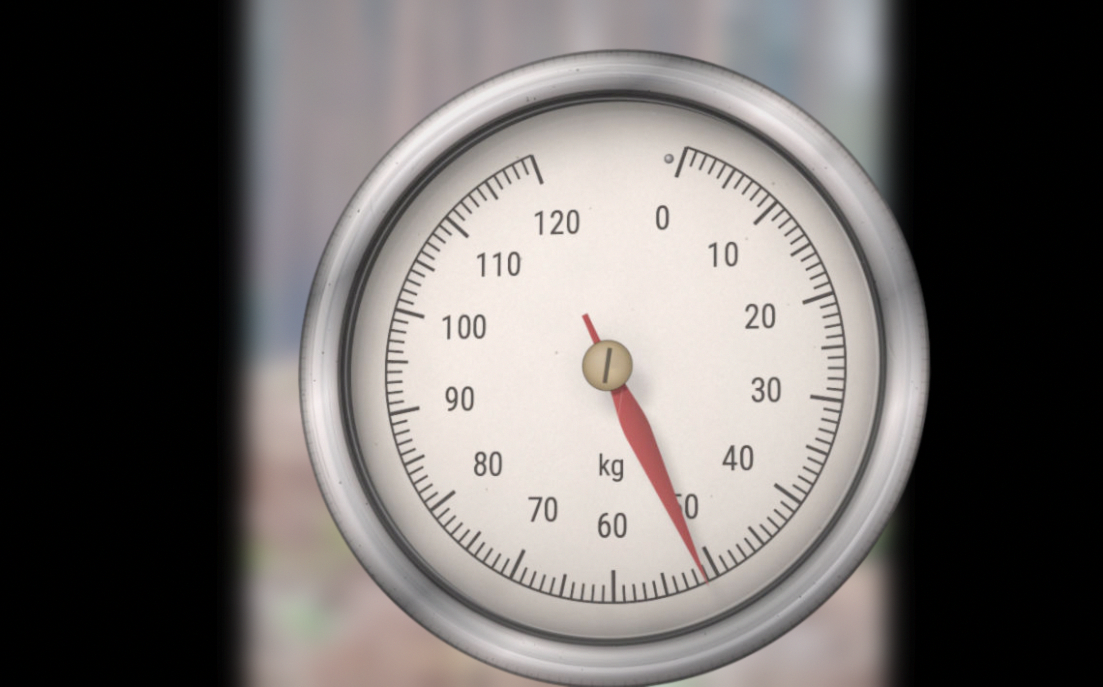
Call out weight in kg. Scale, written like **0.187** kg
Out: **51** kg
